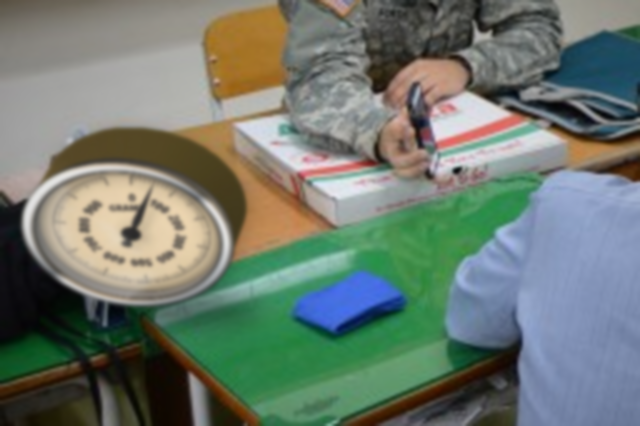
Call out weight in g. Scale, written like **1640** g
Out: **50** g
